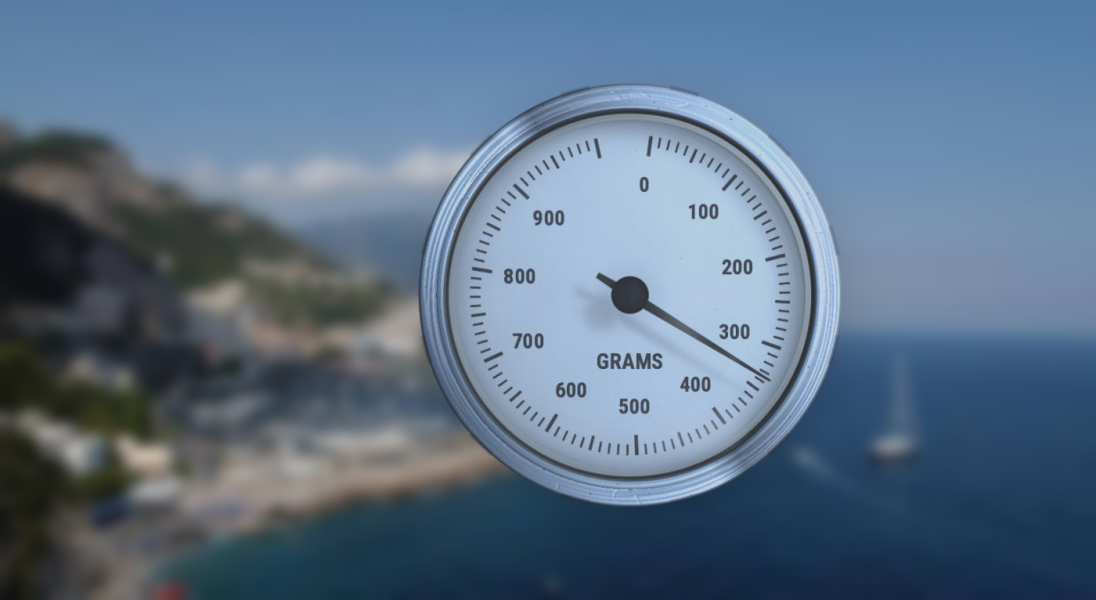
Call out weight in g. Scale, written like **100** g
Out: **335** g
